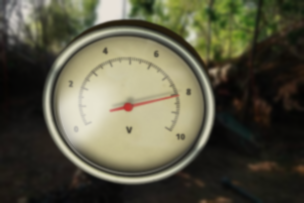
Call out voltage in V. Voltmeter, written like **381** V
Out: **8** V
